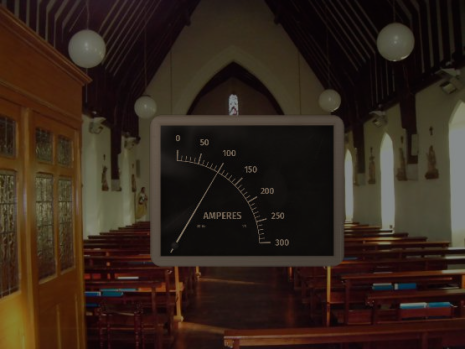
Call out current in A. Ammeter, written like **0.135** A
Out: **100** A
